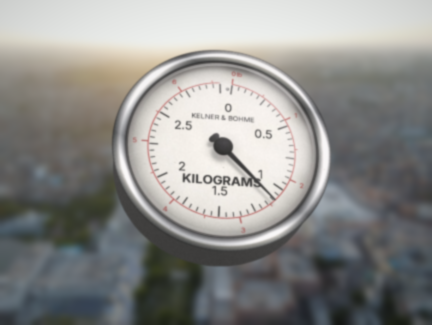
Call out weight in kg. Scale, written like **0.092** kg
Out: **1.1** kg
